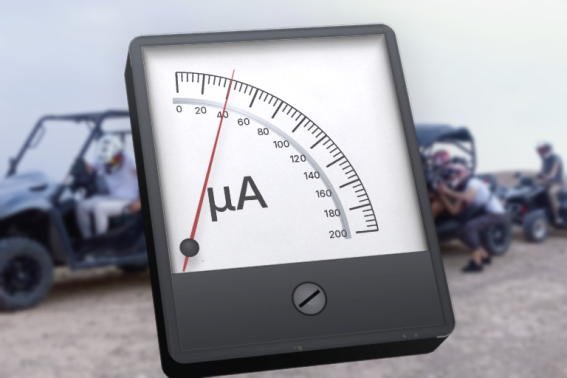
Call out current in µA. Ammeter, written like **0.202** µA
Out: **40** µA
